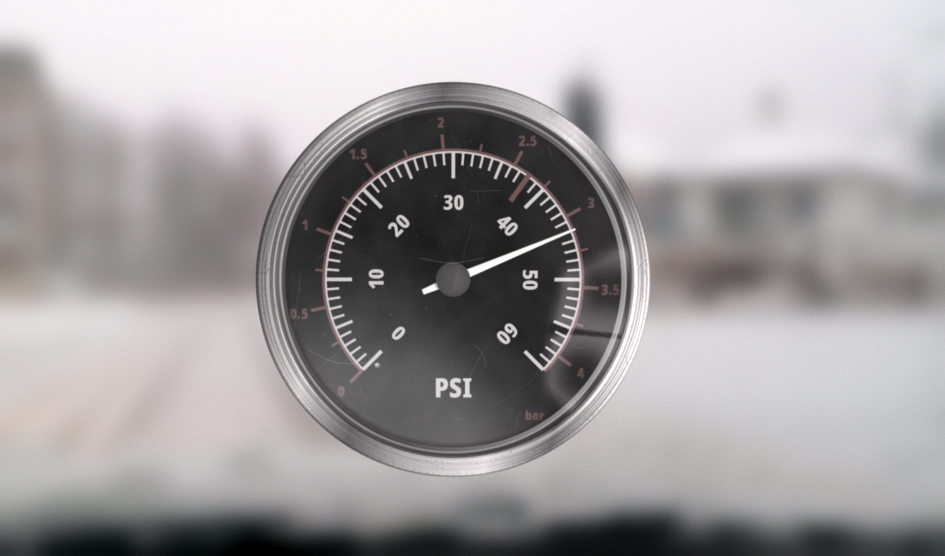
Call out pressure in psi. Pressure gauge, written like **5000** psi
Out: **45** psi
